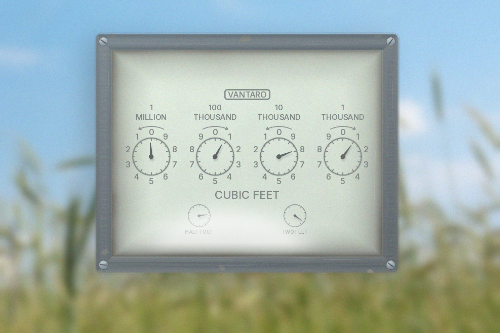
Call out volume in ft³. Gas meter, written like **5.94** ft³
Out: **8100** ft³
